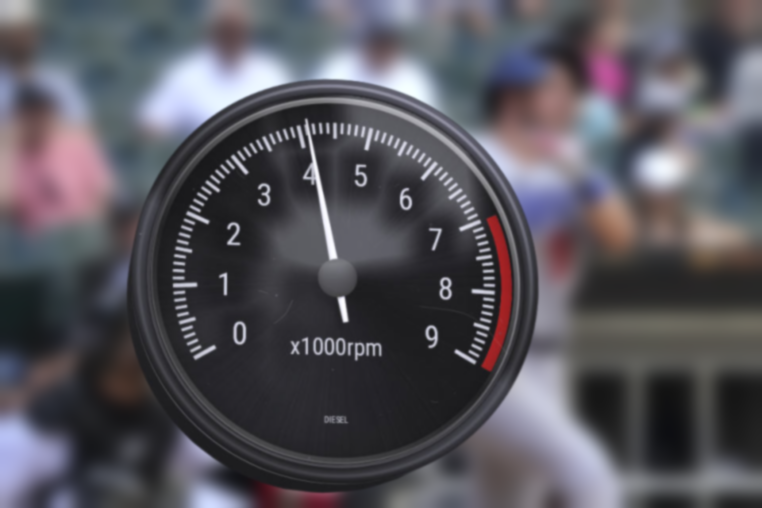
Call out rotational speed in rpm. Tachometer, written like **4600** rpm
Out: **4100** rpm
